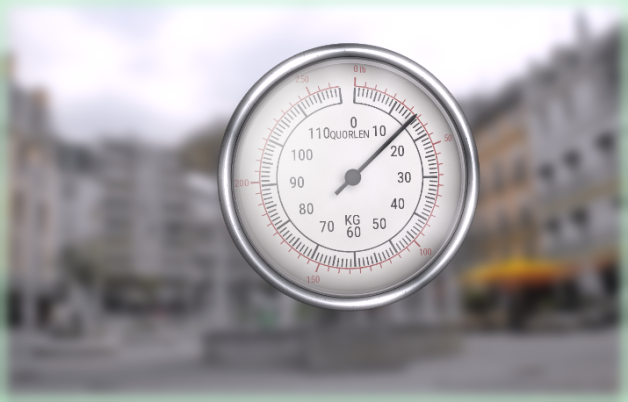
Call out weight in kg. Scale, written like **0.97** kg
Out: **15** kg
